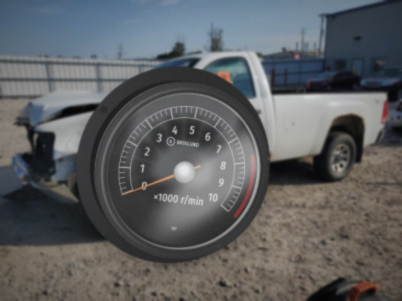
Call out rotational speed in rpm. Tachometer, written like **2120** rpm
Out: **0** rpm
